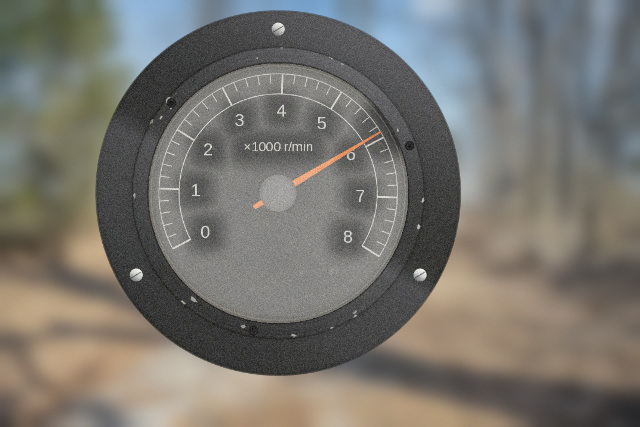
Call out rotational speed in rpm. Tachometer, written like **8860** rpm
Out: **5900** rpm
